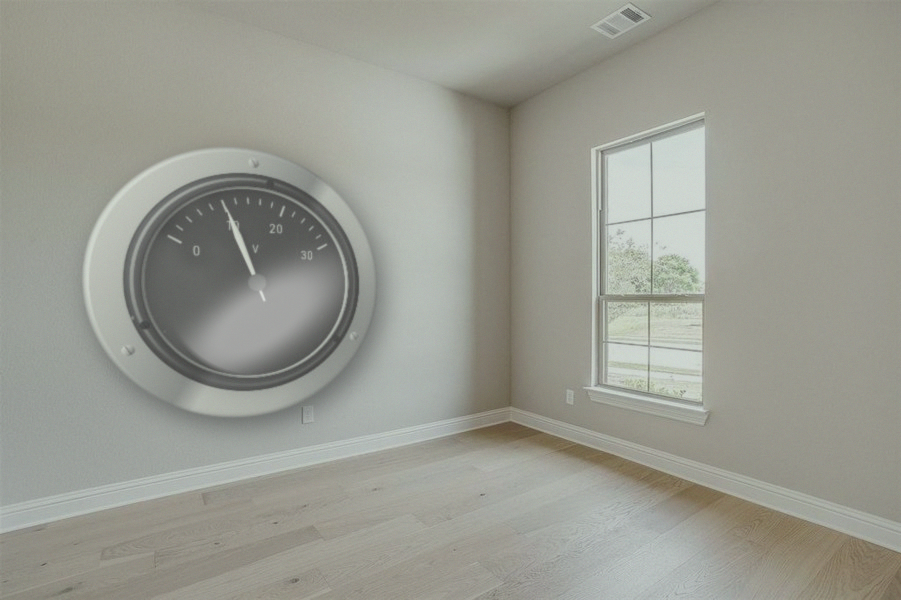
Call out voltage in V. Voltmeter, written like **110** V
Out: **10** V
